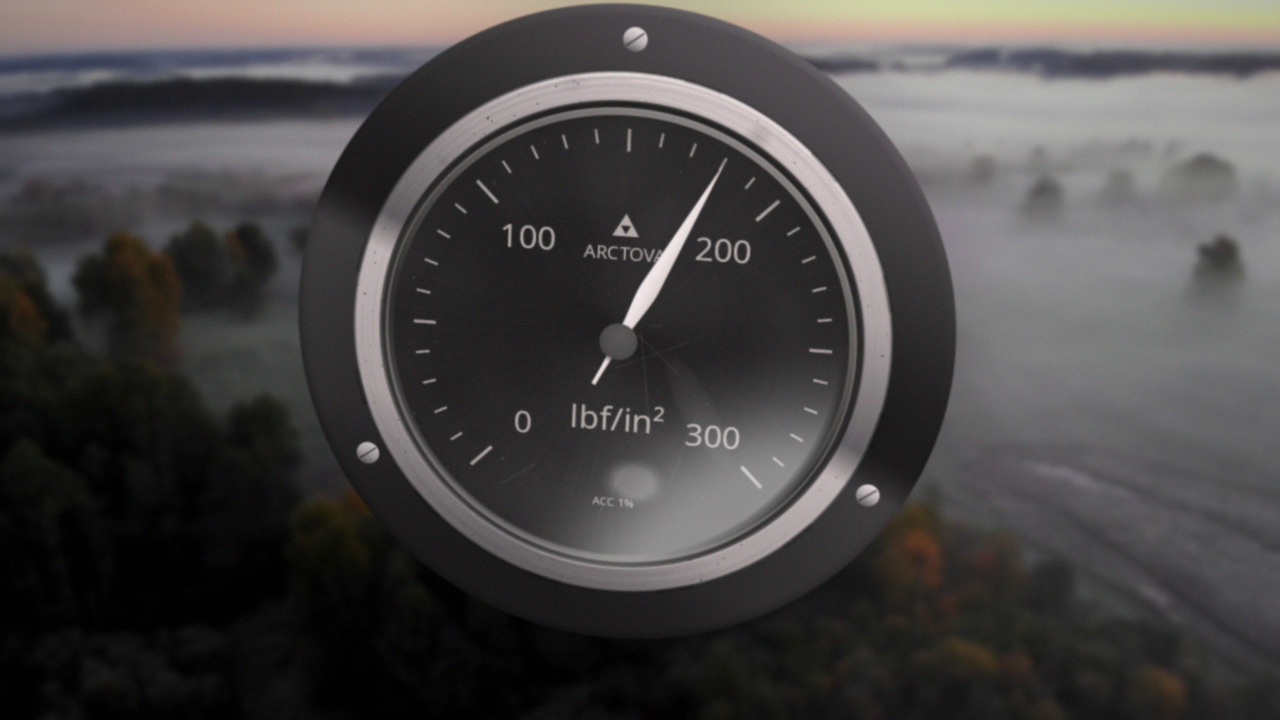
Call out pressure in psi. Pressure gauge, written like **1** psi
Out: **180** psi
